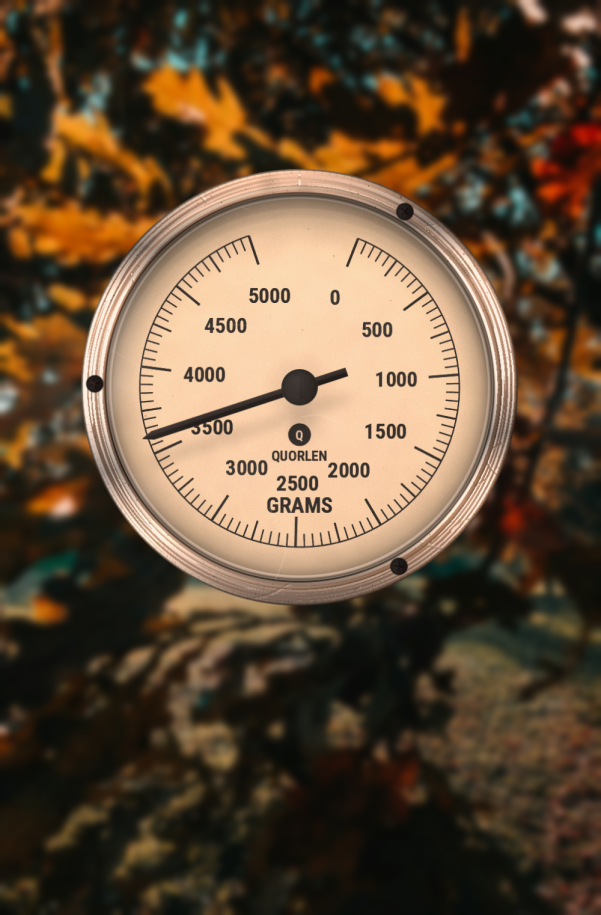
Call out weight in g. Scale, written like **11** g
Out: **3600** g
